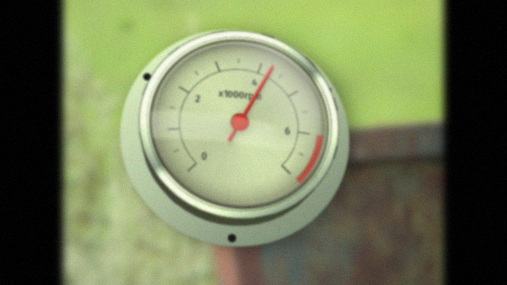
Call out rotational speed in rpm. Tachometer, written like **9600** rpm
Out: **4250** rpm
